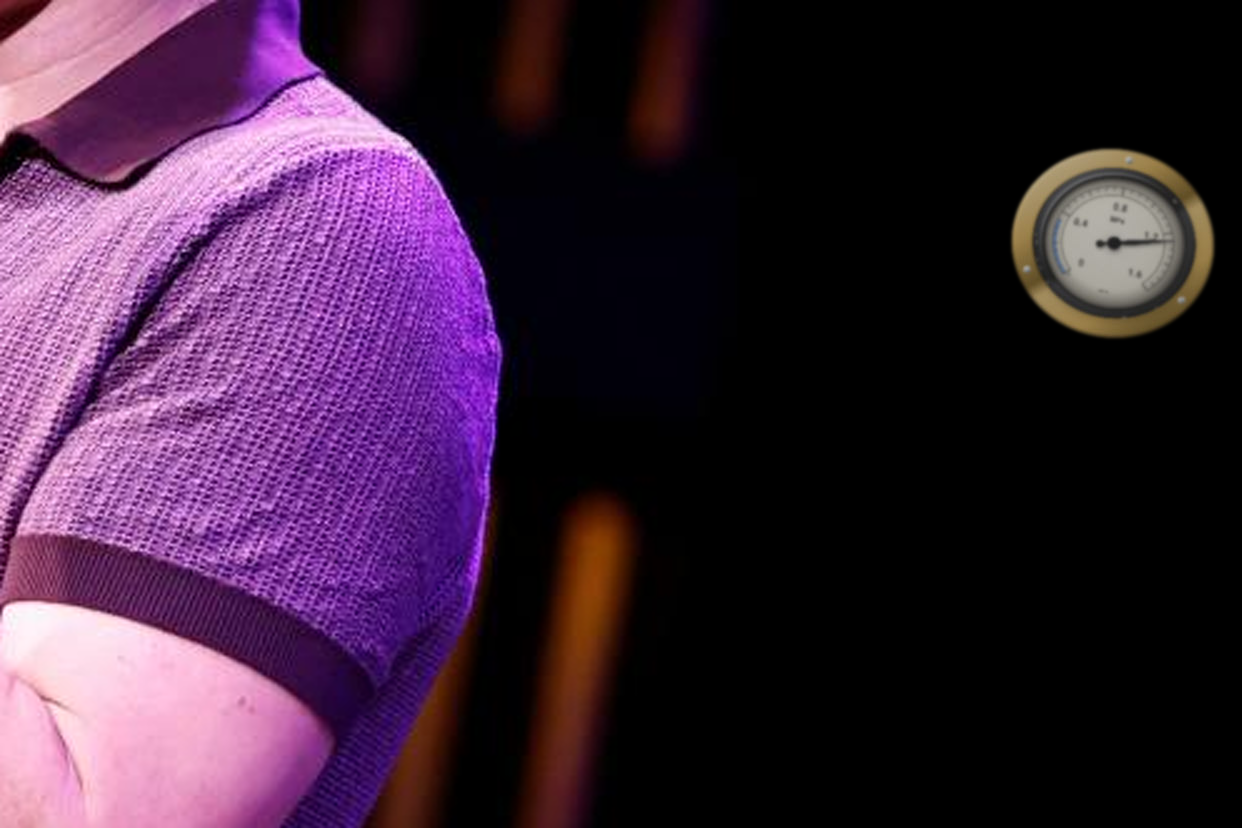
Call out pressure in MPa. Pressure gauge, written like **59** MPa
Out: **1.25** MPa
